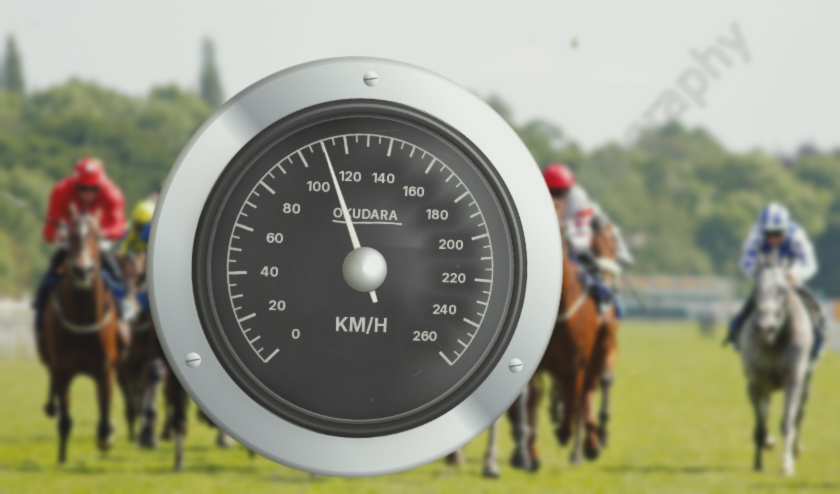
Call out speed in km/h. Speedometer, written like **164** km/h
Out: **110** km/h
